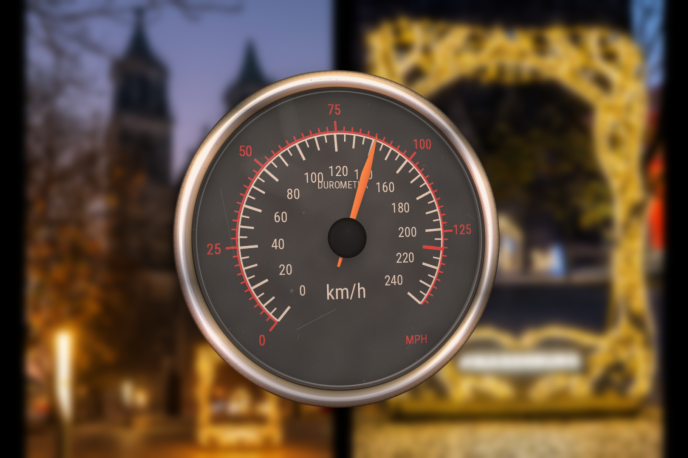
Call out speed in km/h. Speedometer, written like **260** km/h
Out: **140** km/h
